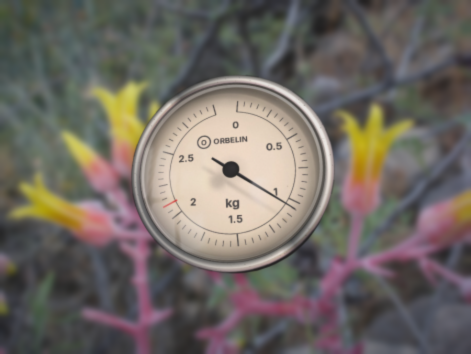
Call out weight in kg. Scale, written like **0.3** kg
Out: **1.05** kg
